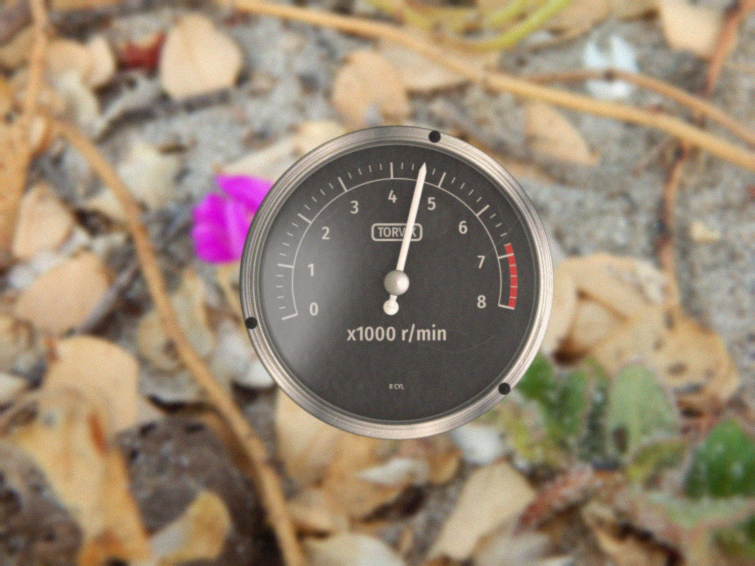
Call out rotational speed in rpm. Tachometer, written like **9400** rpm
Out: **4600** rpm
